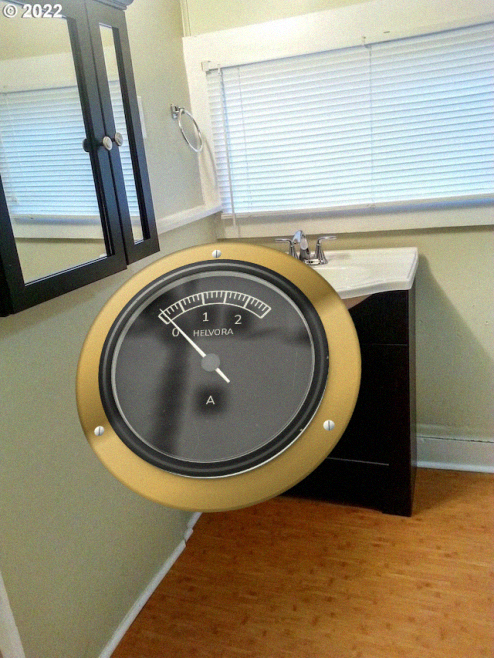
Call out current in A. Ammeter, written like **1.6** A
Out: **0.1** A
